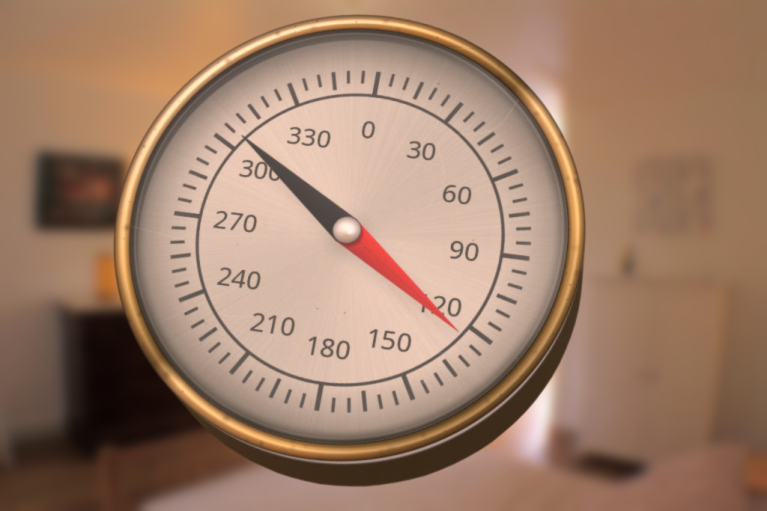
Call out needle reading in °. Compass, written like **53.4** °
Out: **125** °
